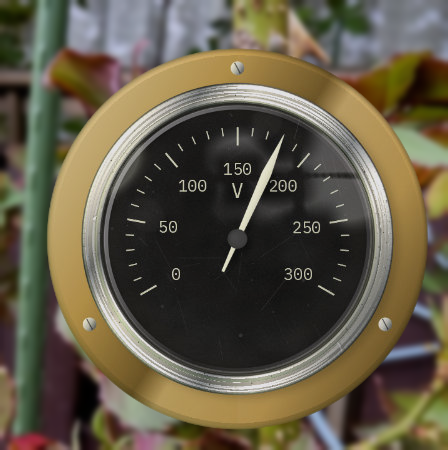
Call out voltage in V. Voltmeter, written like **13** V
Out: **180** V
